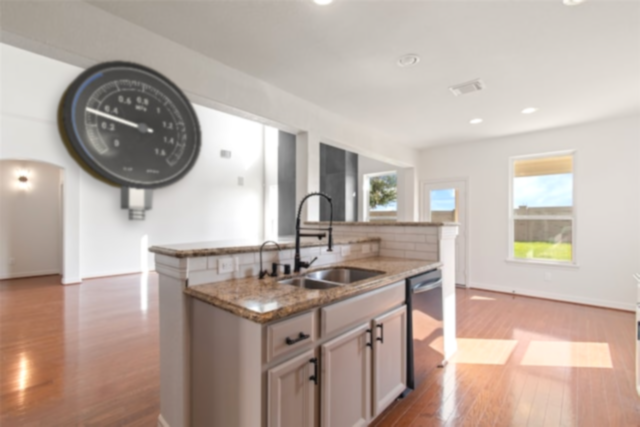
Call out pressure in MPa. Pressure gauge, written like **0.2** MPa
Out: **0.3** MPa
